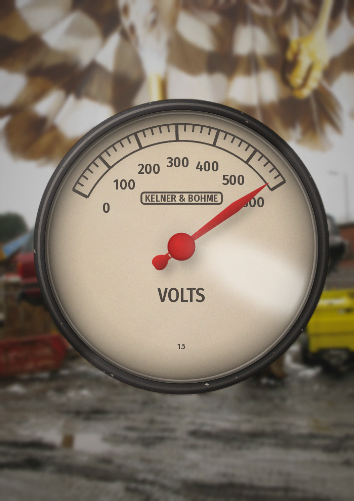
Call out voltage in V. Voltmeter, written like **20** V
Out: **580** V
